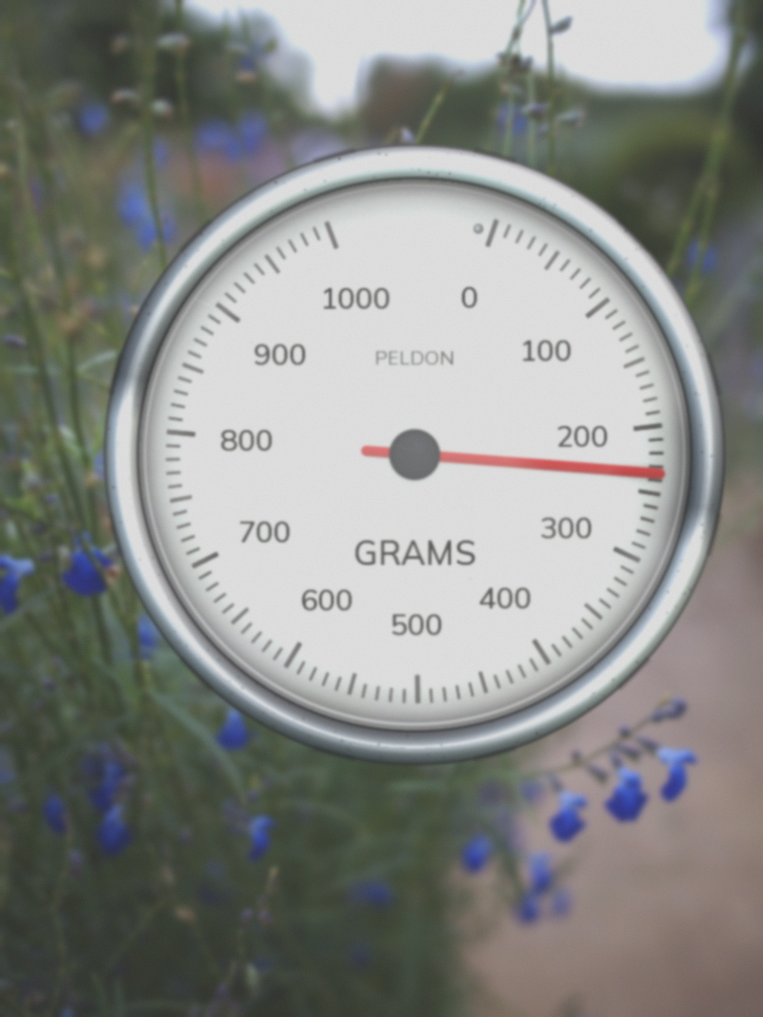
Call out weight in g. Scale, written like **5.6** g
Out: **235** g
